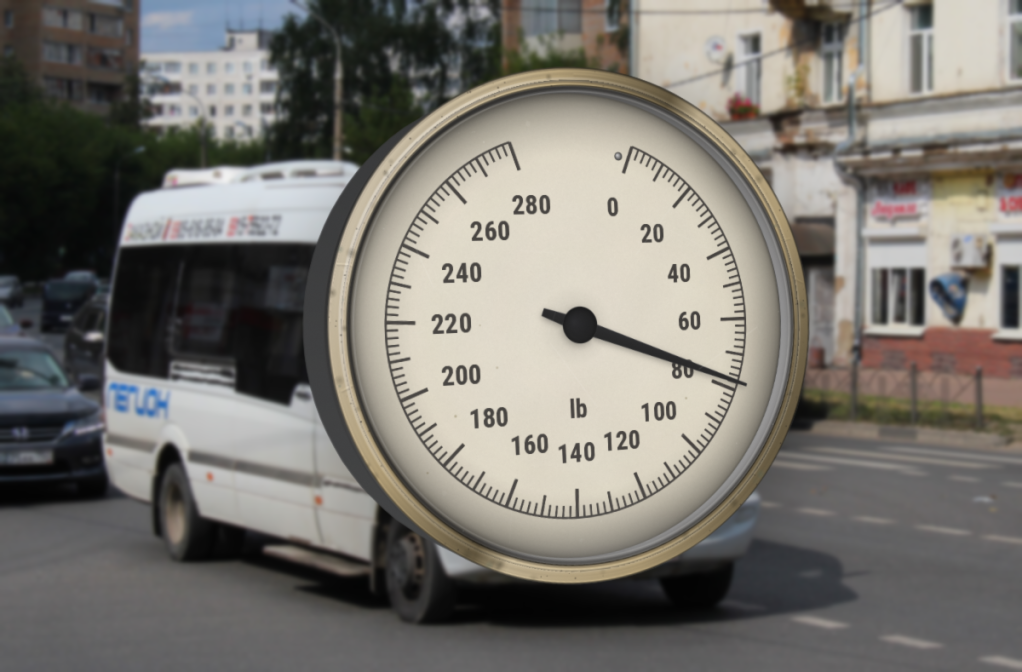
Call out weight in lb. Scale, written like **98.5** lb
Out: **78** lb
